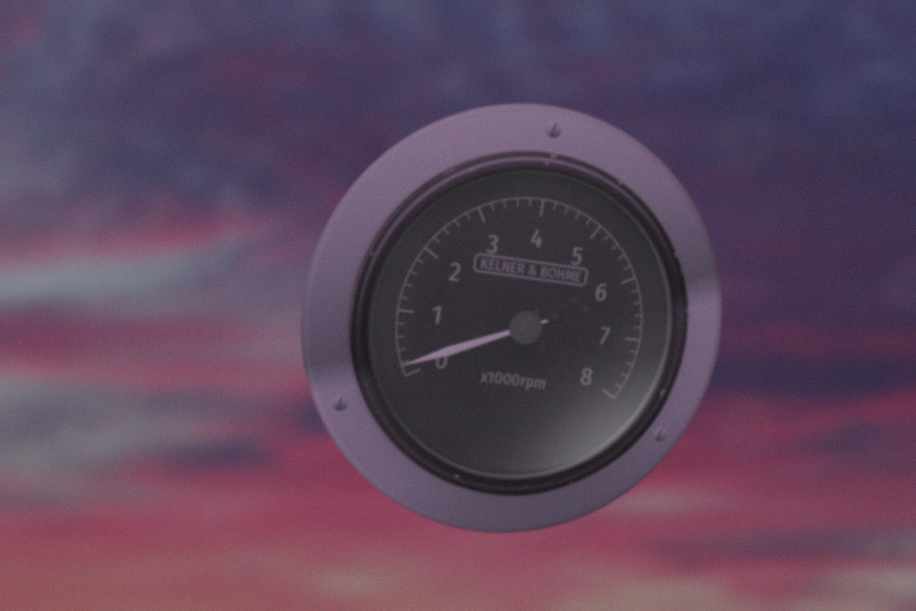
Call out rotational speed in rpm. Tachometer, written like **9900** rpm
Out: **200** rpm
